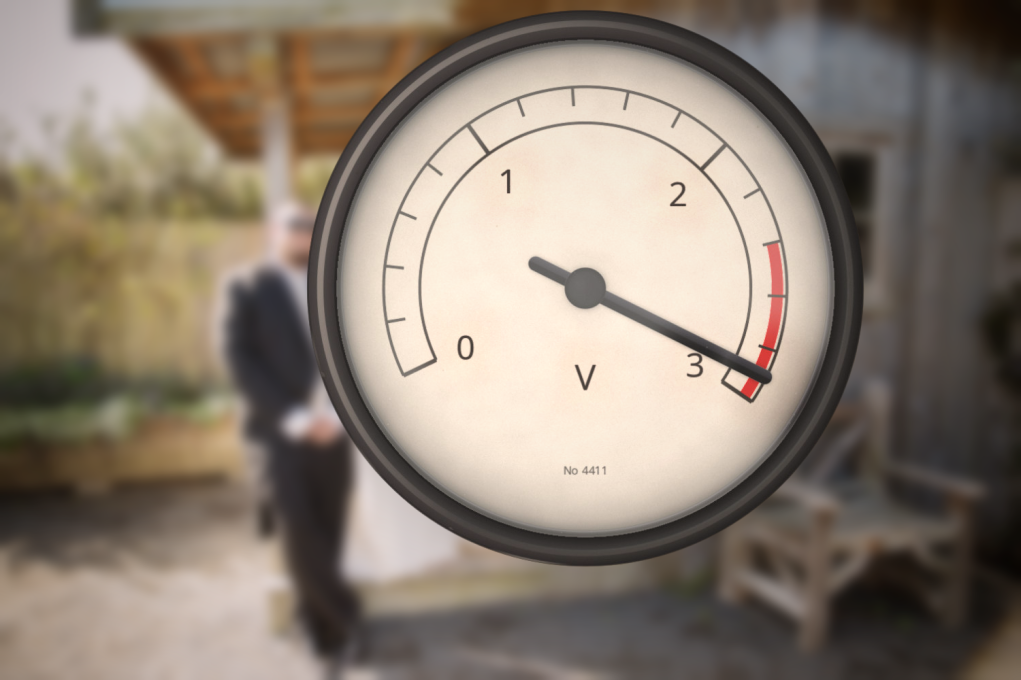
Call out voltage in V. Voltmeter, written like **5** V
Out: **2.9** V
